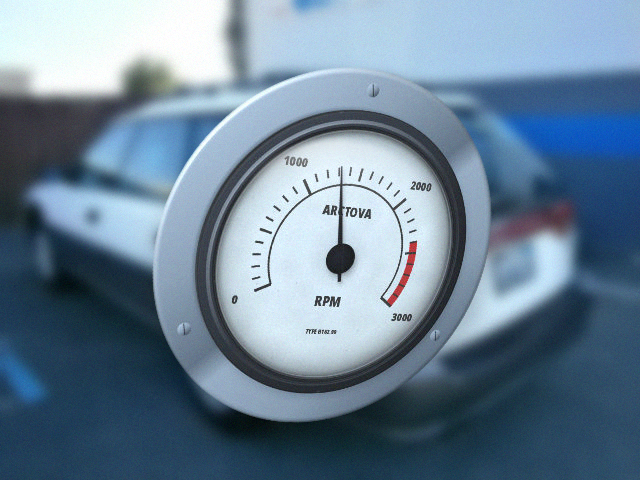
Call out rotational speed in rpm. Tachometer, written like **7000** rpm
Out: **1300** rpm
